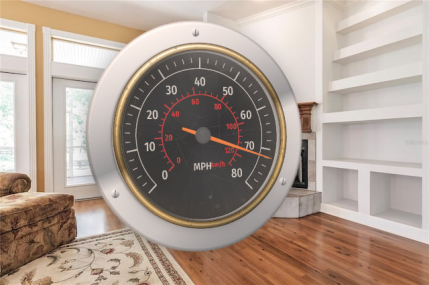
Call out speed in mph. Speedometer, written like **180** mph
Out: **72** mph
